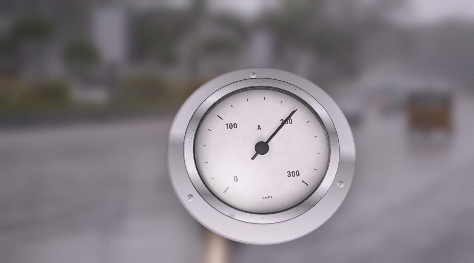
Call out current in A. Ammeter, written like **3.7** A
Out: **200** A
